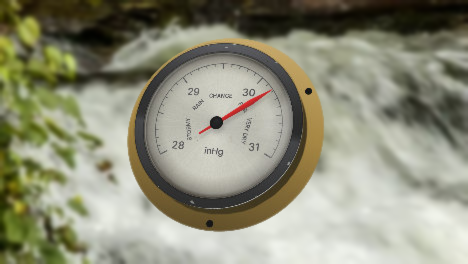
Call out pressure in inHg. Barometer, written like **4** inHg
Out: **30.2** inHg
